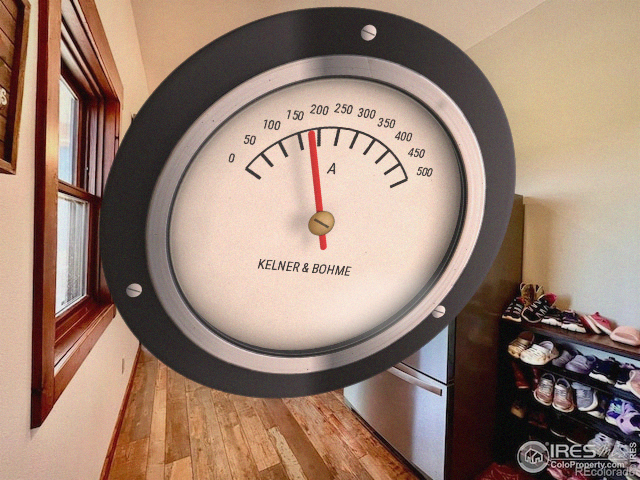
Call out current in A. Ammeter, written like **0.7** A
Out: **175** A
